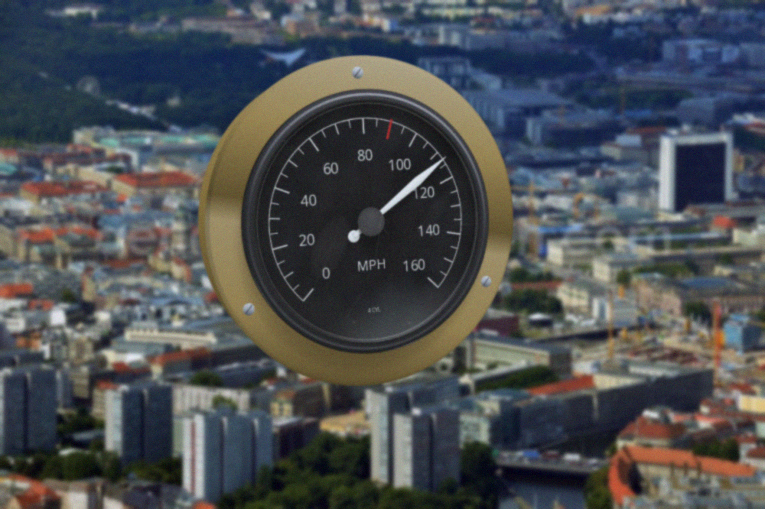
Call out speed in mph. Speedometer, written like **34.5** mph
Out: **112.5** mph
